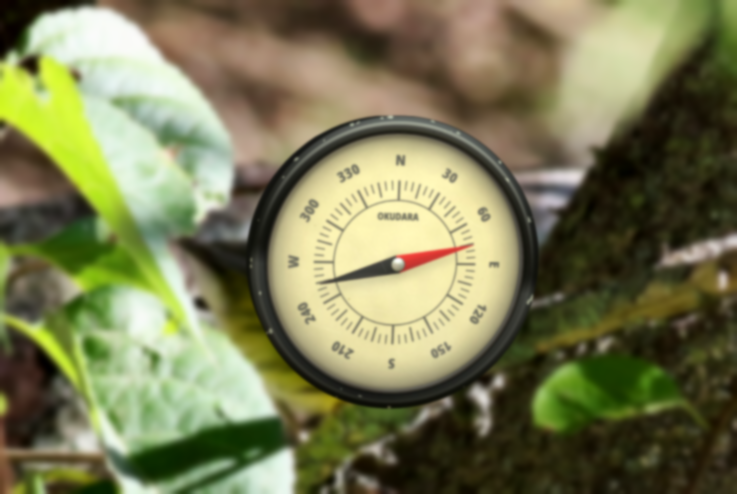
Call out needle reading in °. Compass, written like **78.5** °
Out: **75** °
